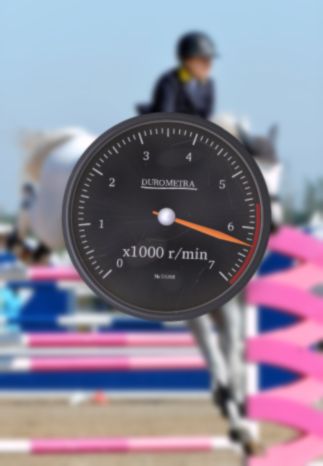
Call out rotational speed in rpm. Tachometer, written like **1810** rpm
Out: **6300** rpm
